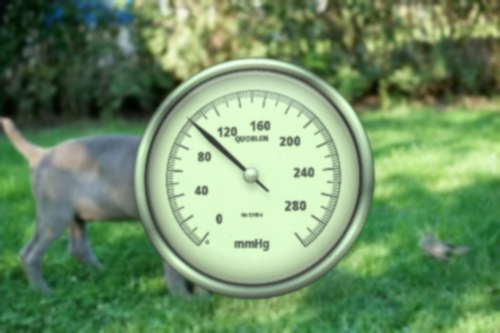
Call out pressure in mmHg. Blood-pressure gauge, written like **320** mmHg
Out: **100** mmHg
